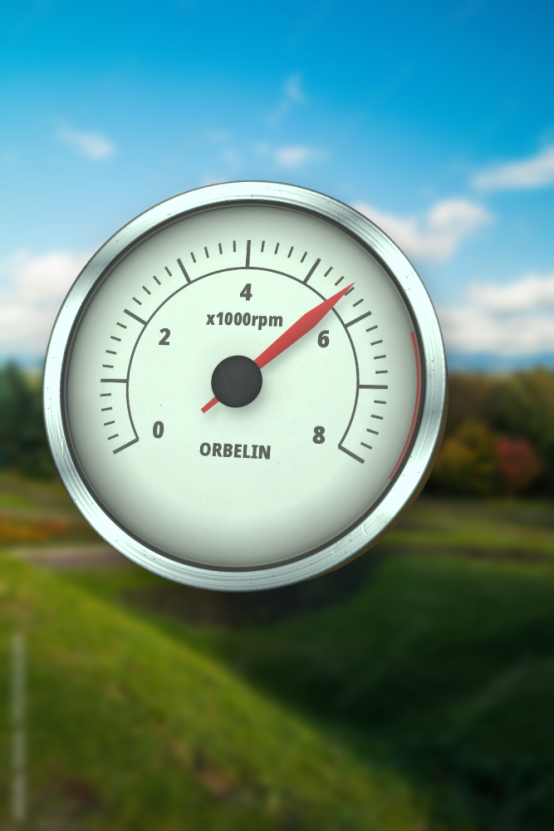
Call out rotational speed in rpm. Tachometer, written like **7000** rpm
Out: **5600** rpm
